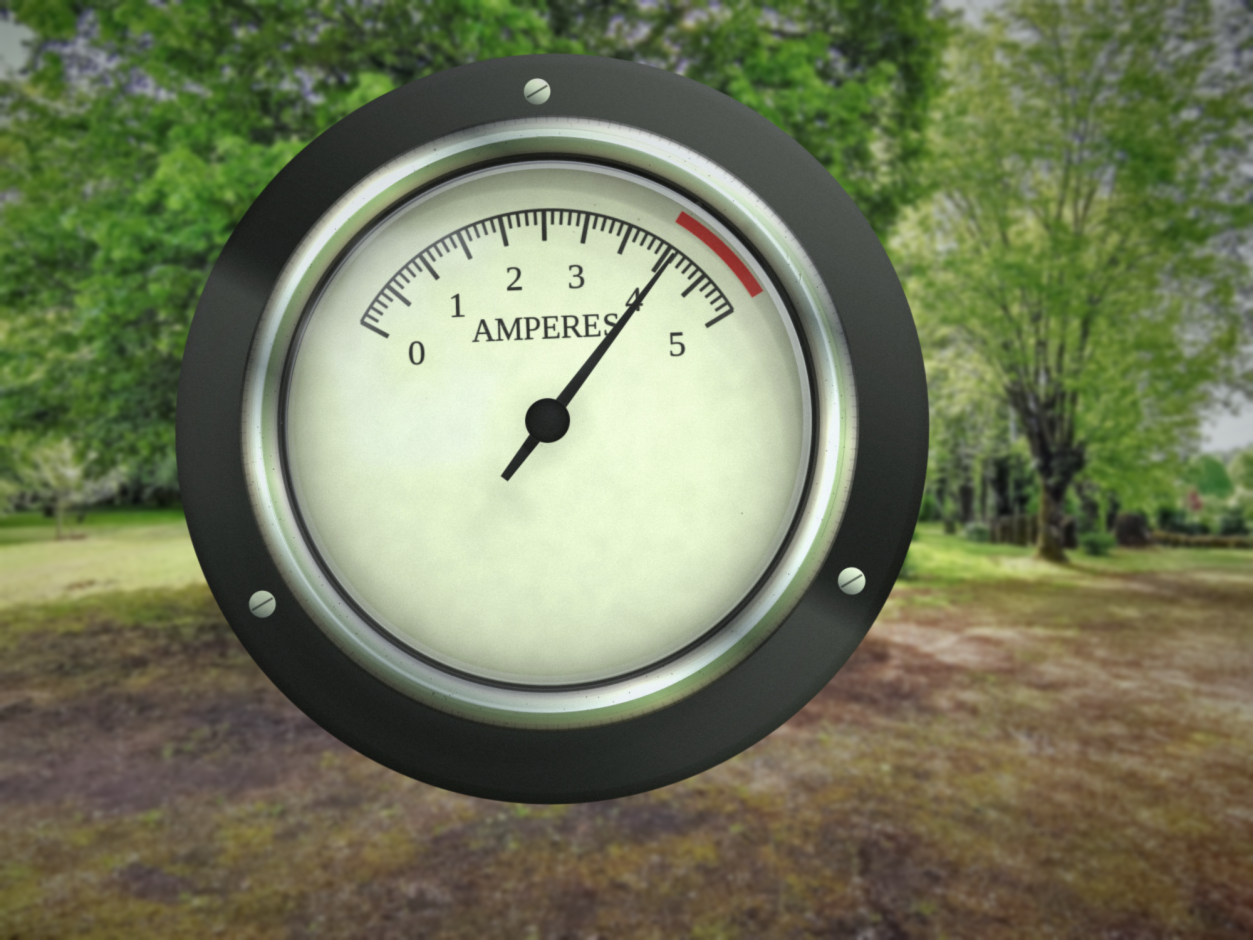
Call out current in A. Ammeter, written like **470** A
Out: **4.1** A
